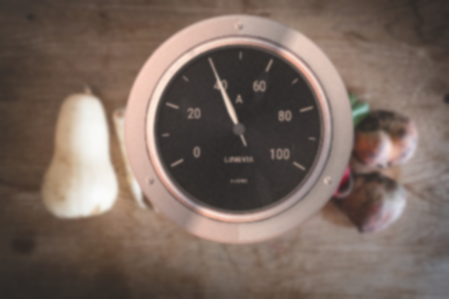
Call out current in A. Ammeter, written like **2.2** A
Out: **40** A
